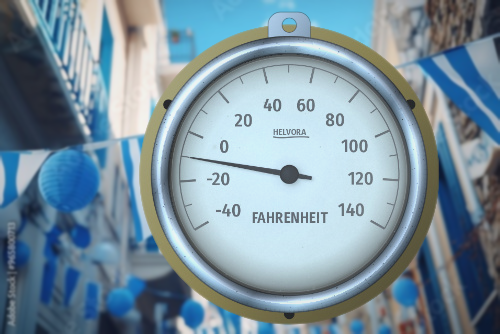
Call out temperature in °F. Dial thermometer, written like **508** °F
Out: **-10** °F
